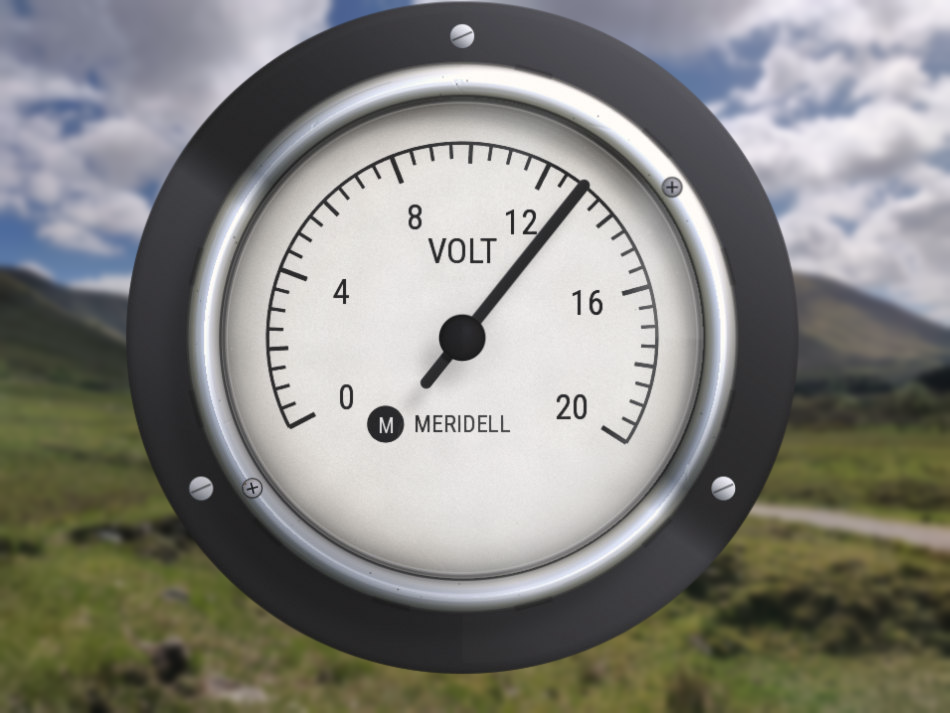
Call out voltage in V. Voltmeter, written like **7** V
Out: **13** V
